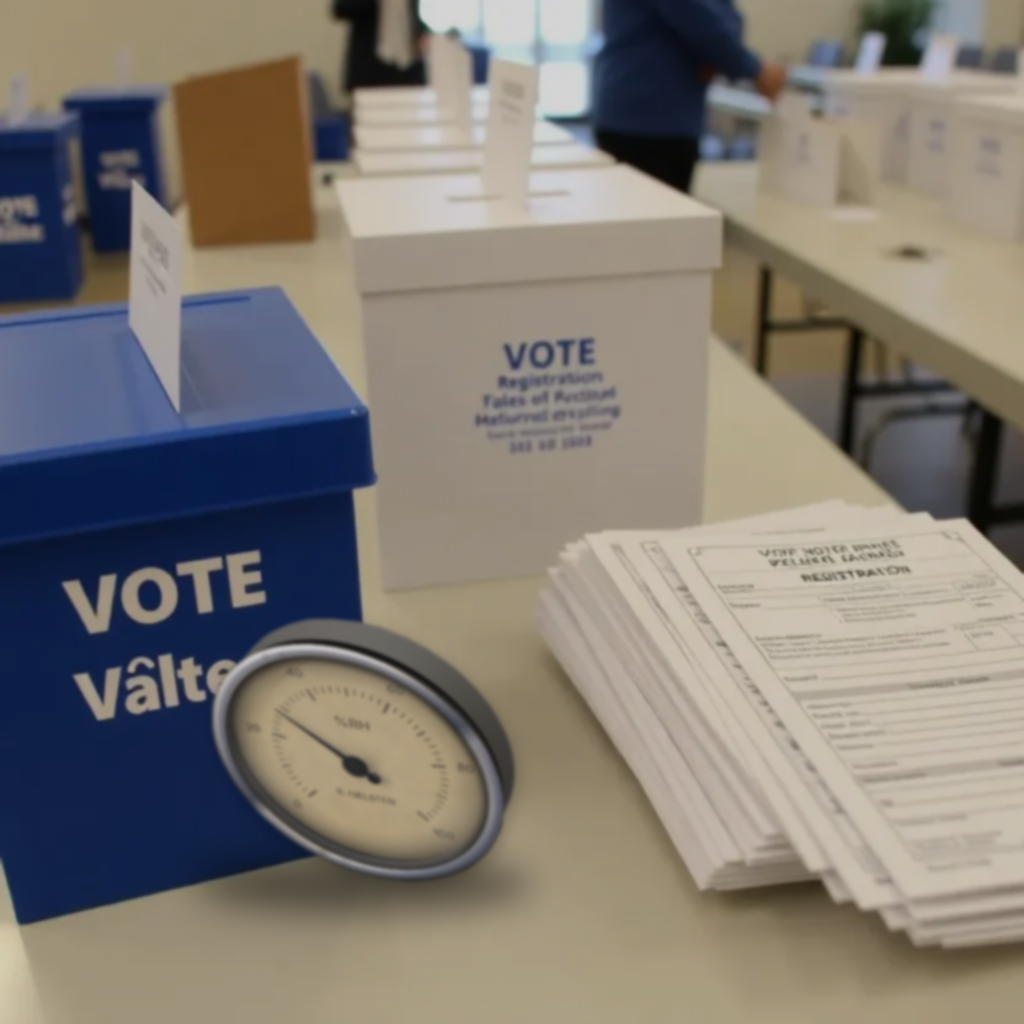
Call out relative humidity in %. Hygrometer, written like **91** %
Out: **30** %
